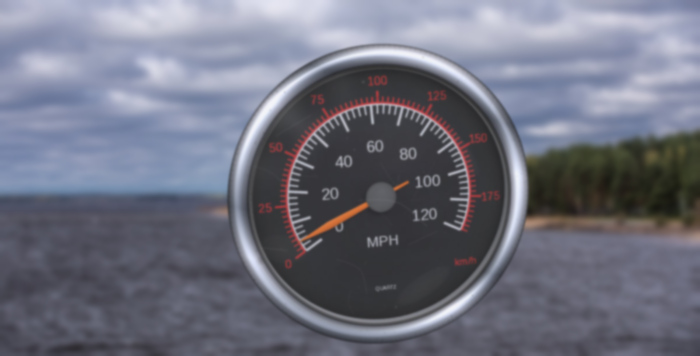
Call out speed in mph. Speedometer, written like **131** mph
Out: **4** mph
